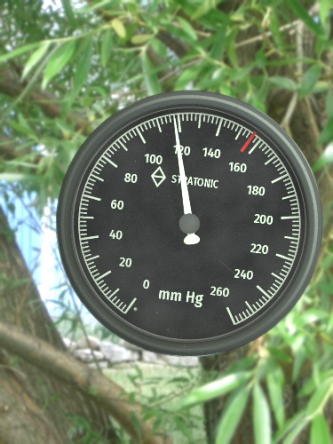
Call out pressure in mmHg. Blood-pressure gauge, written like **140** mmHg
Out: **118** mmHg
